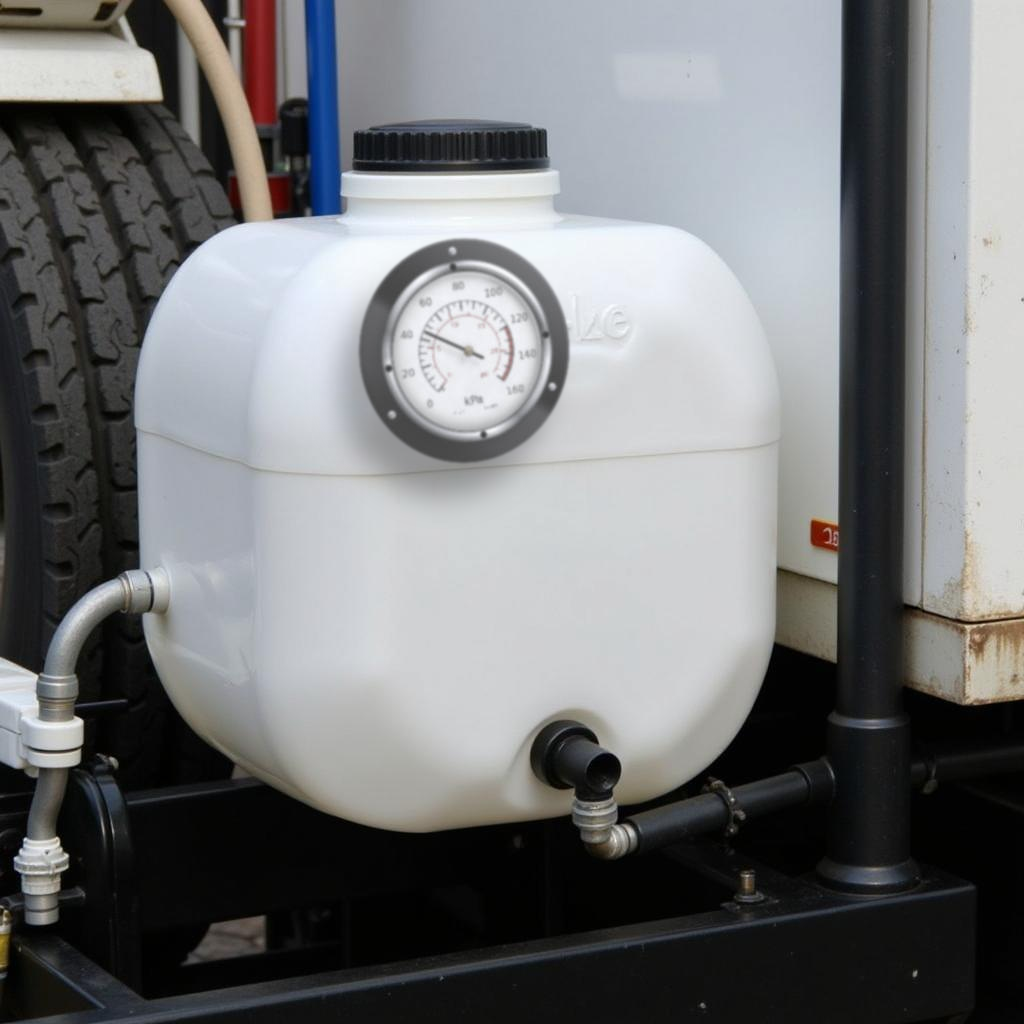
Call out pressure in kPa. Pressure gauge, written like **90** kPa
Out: **45** kPa
